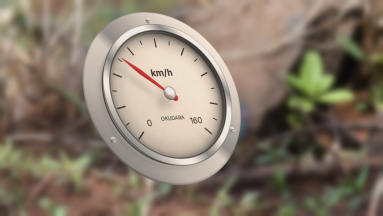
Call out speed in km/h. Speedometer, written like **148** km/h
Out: **50** km/h
